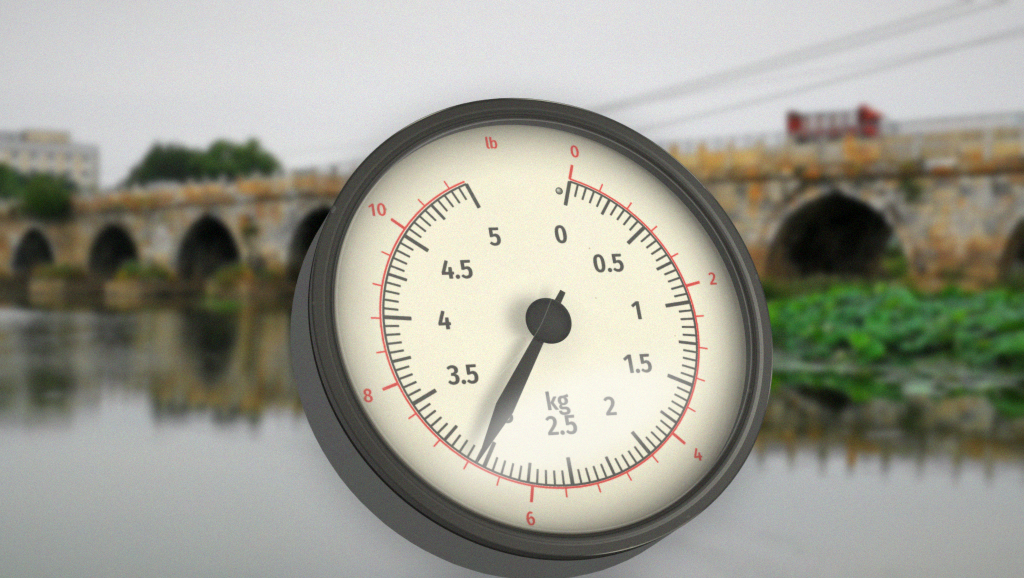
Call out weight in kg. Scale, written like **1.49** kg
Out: **3.05** kg
